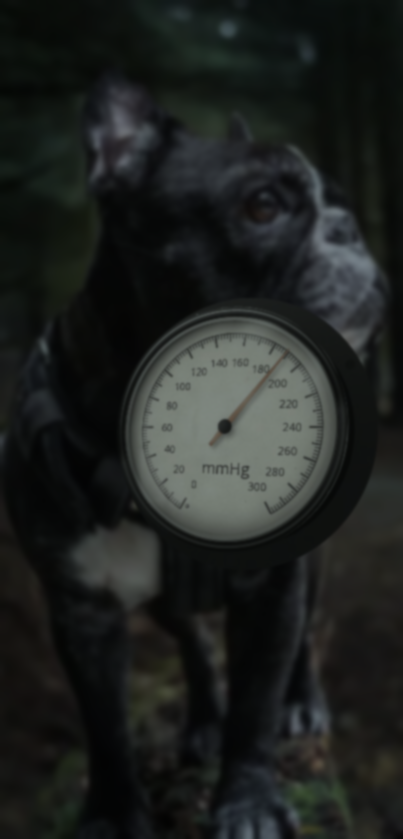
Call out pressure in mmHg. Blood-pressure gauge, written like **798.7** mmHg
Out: **190** mmHg
